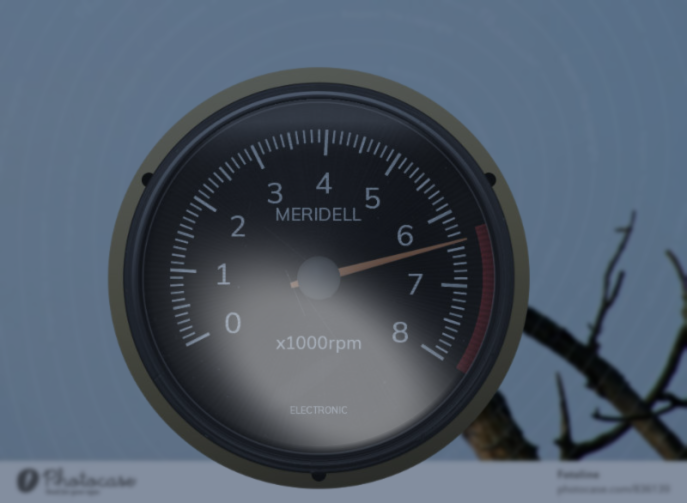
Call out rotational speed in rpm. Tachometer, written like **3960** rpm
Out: **6400** rpm
